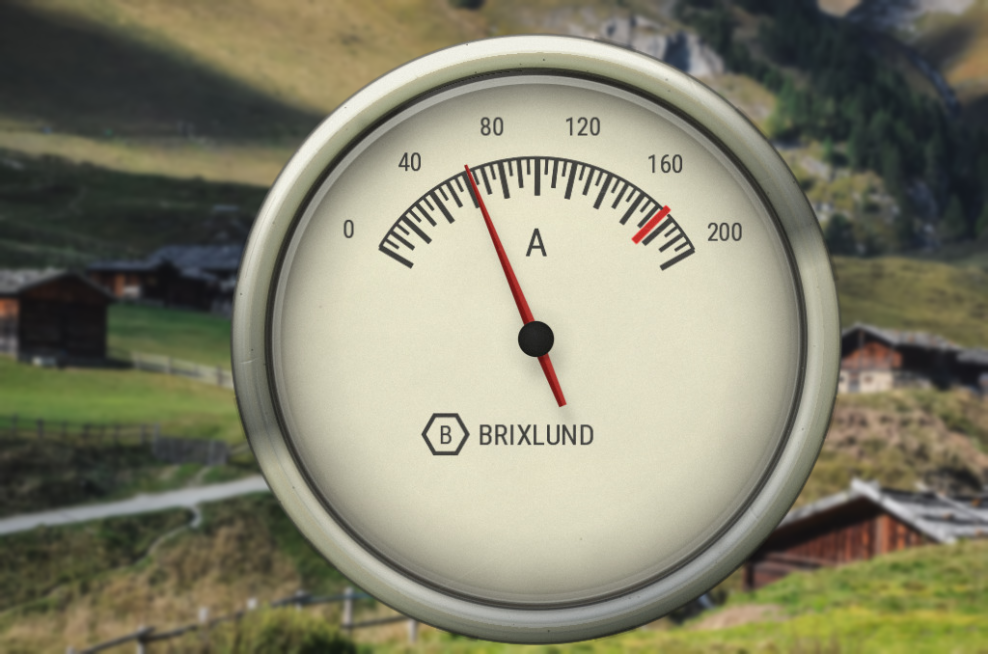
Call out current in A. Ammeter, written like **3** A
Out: **62.5** A
